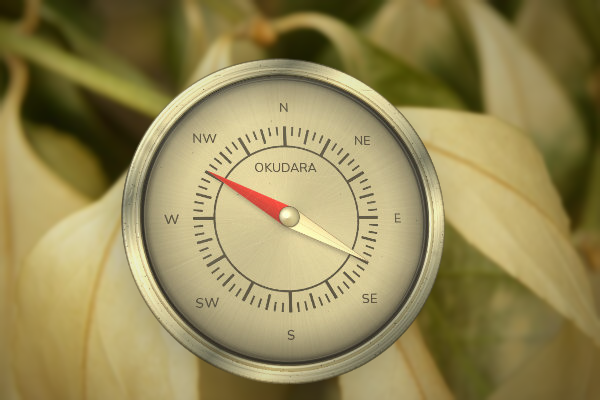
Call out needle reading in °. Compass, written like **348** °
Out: **300** °
